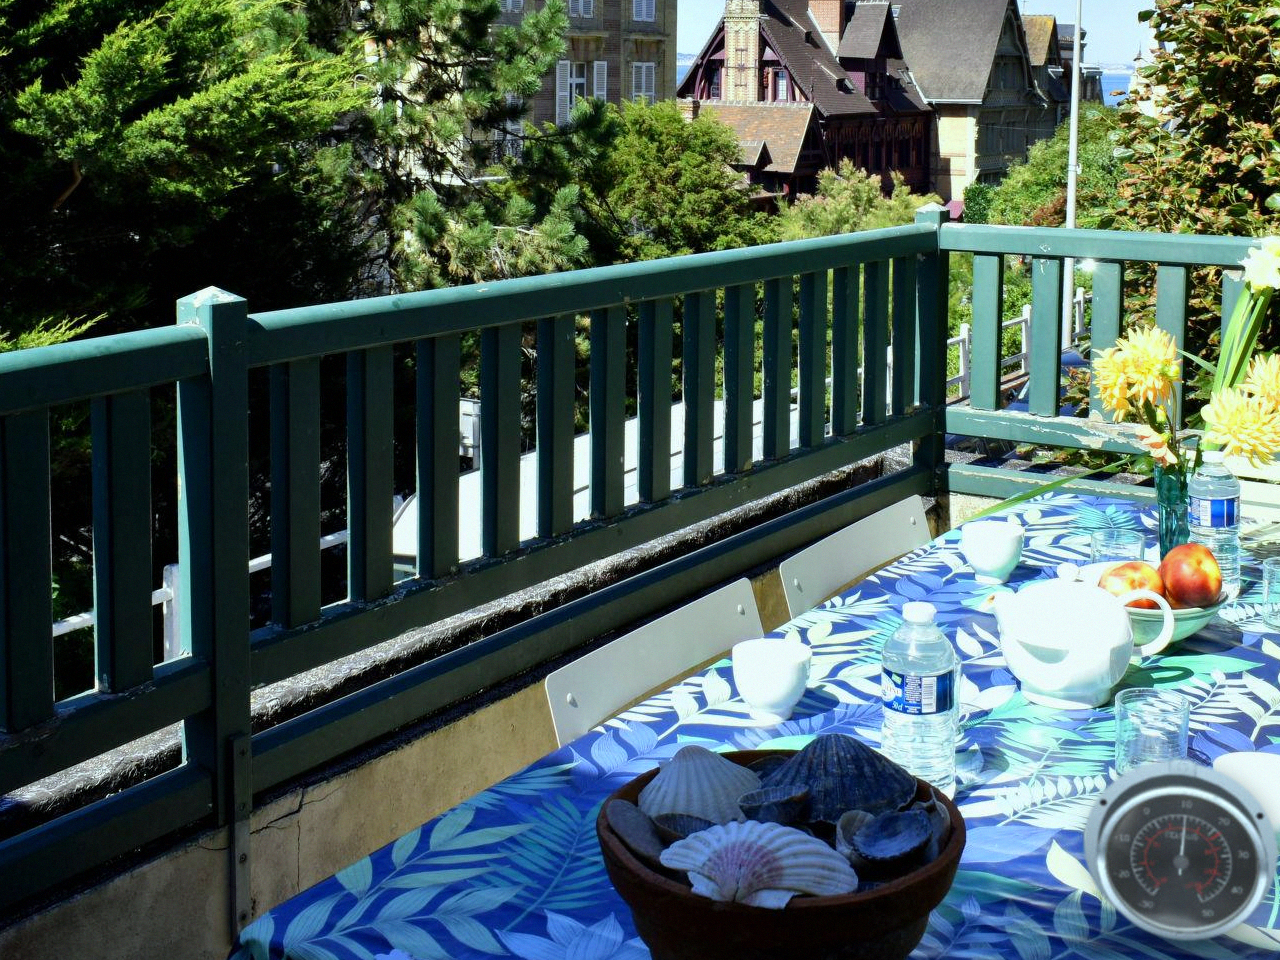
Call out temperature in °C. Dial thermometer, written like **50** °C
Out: **10** °C
